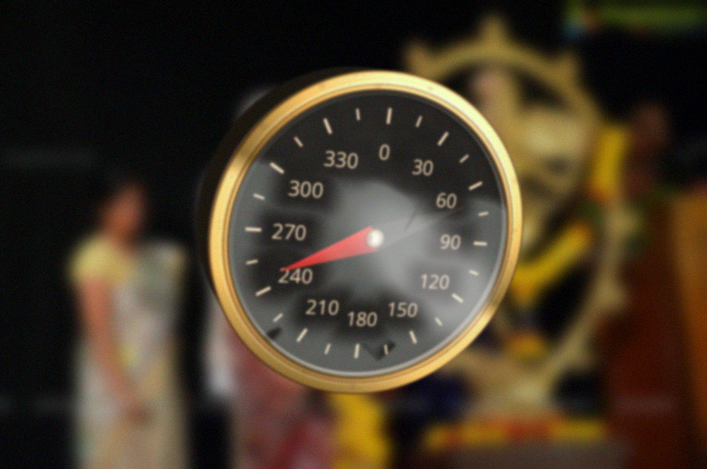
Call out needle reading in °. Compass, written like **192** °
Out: **247.5** °
